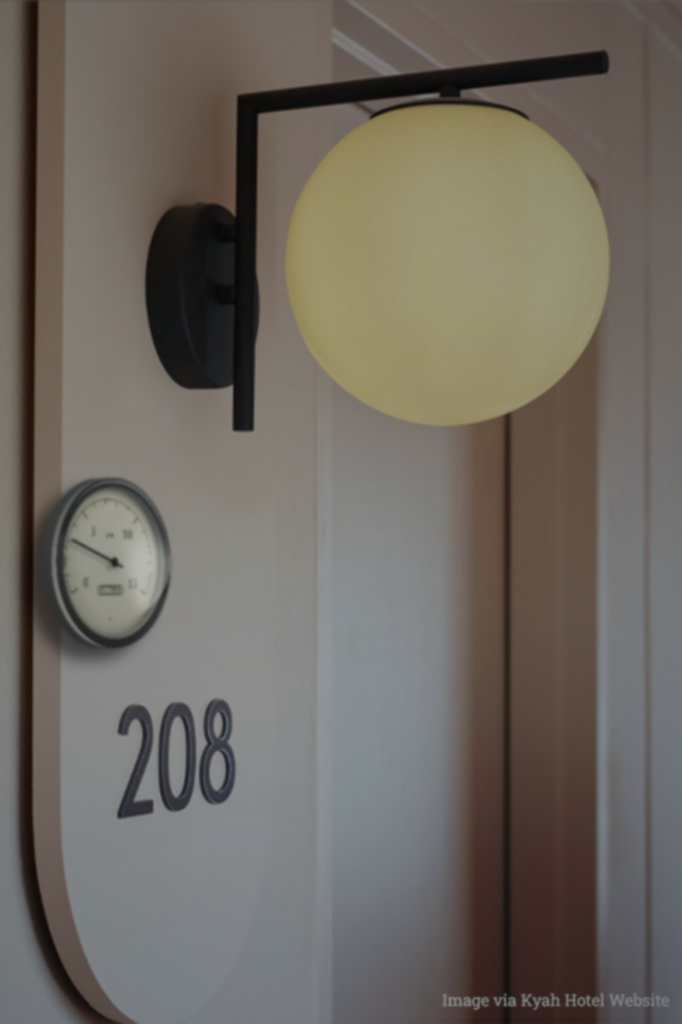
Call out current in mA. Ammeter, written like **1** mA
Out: **3** mA
